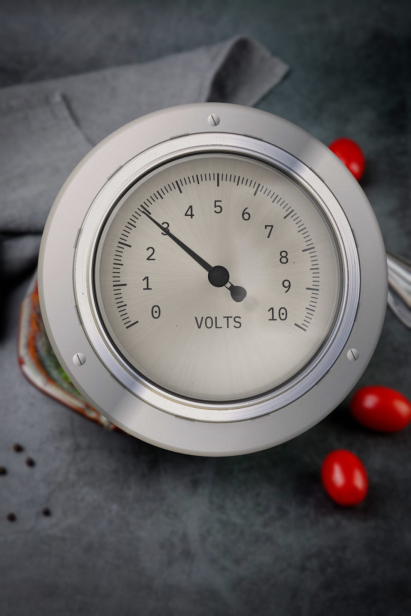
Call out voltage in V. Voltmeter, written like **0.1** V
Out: **2.9** V
